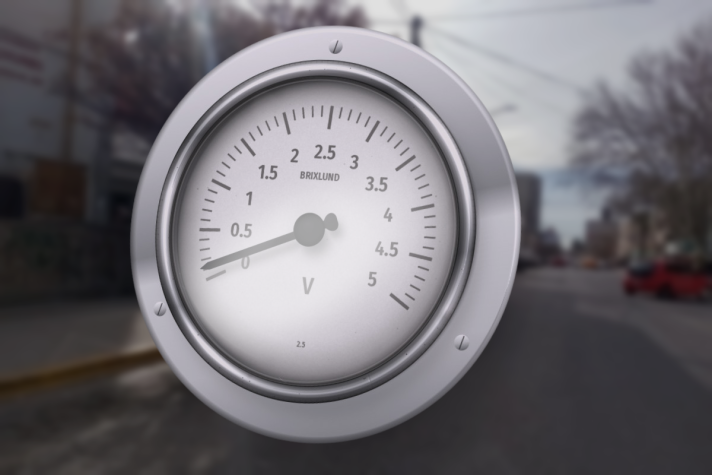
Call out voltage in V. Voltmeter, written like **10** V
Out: **0.1** V
